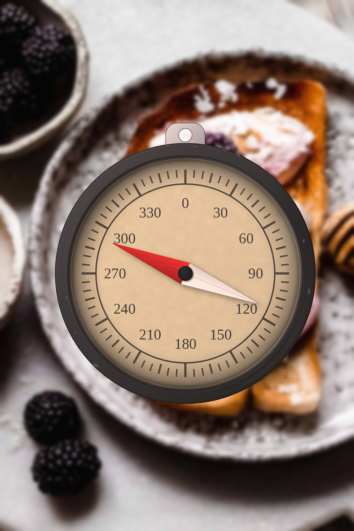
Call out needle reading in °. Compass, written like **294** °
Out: **292.5** °
